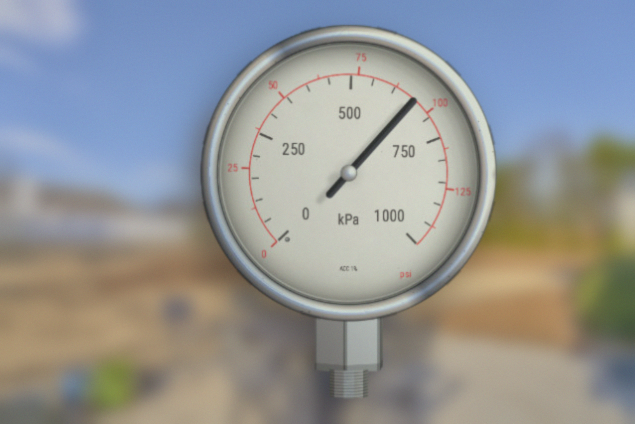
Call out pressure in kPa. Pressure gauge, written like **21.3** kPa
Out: **650** kPa
